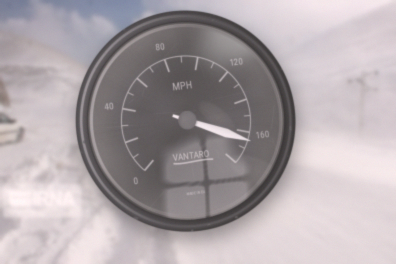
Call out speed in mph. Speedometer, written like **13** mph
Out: **165** mph
